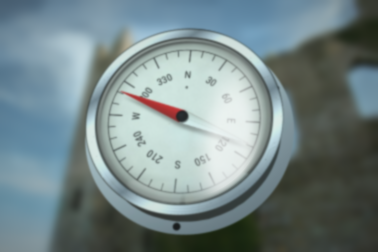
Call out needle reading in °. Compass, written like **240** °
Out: **290** °
